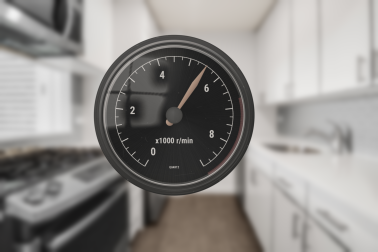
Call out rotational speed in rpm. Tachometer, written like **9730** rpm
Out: **5500** rpm
